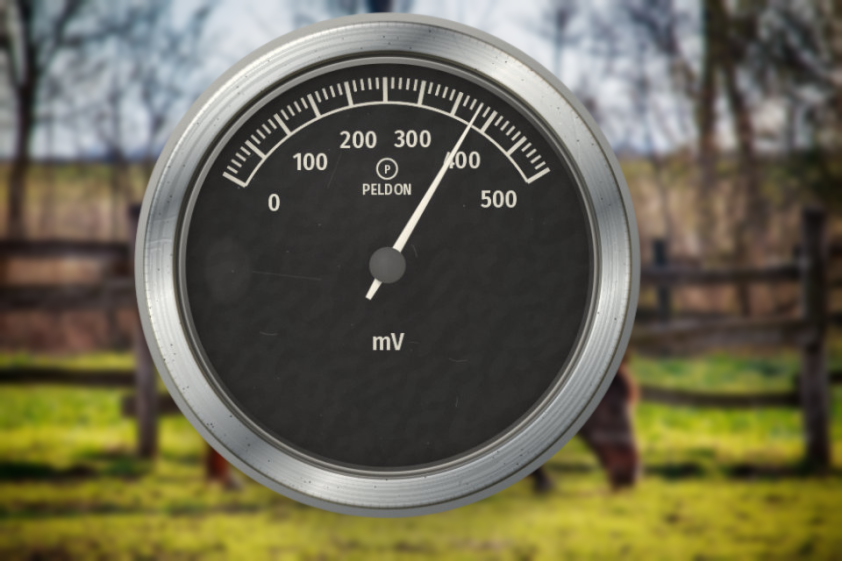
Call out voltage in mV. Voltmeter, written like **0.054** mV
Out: **380** mV
